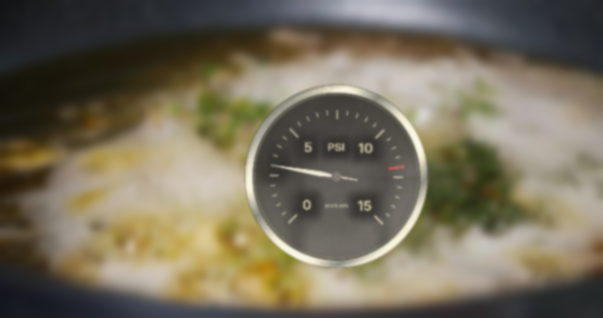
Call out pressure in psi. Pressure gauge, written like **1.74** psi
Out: **3** psi
